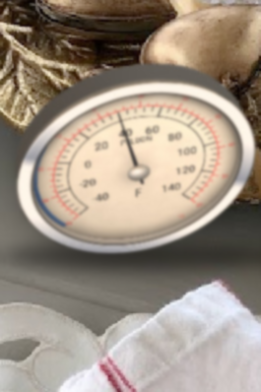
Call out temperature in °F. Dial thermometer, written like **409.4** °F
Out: **40** °F
